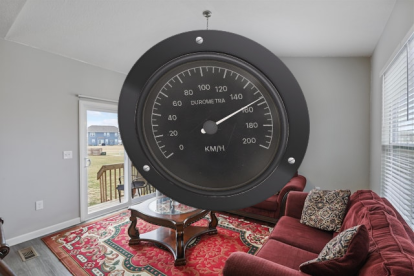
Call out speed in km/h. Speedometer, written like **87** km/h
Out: **155** km/h
